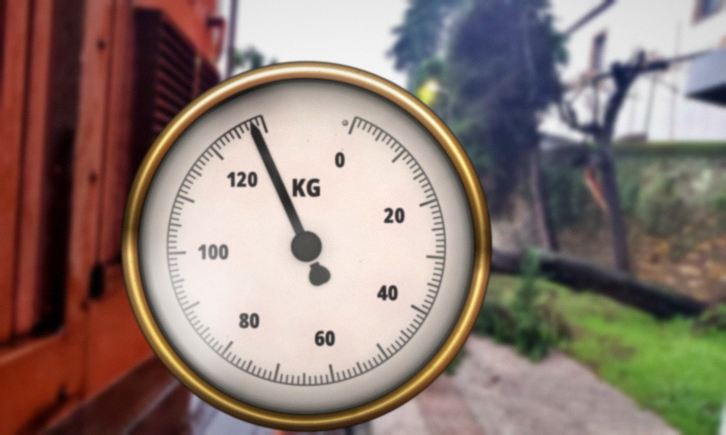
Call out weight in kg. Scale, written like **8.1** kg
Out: **128** kg
